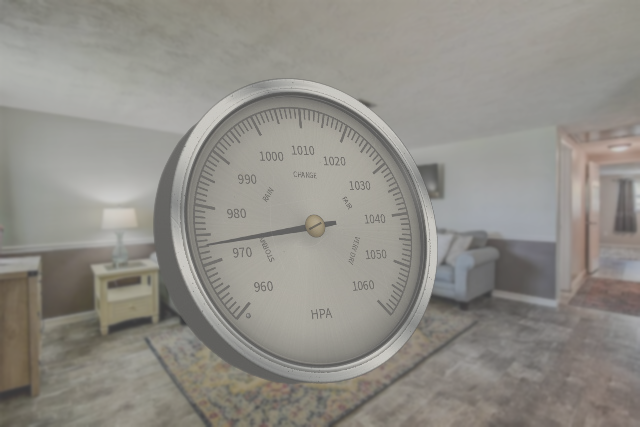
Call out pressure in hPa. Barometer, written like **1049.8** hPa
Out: **973** hPa
